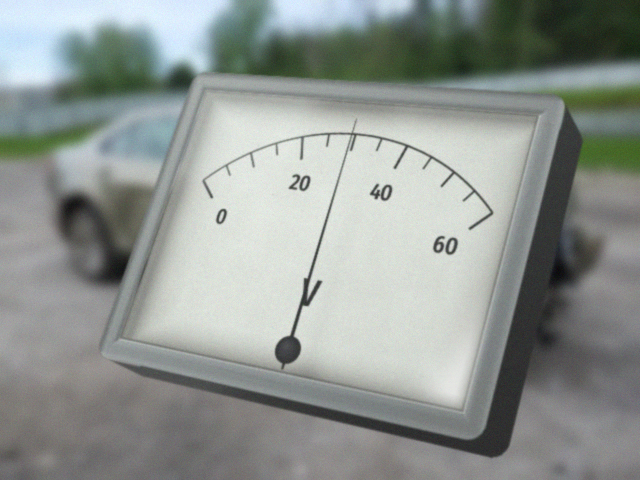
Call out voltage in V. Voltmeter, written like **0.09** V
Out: **30** V
